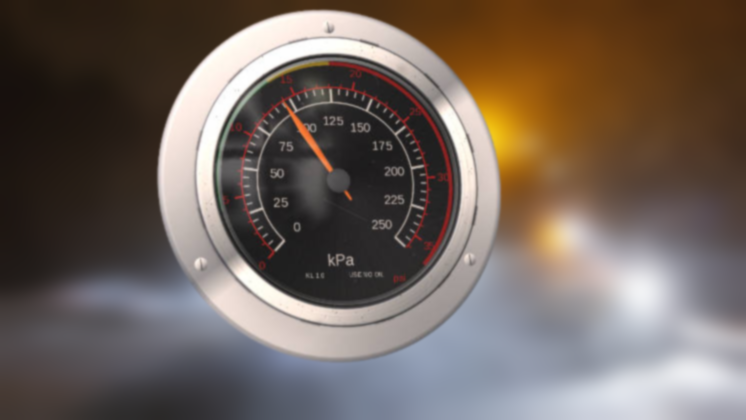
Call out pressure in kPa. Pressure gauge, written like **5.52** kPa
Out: **95** kPa
